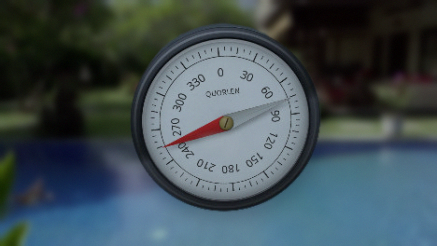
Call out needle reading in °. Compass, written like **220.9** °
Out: **255** °
